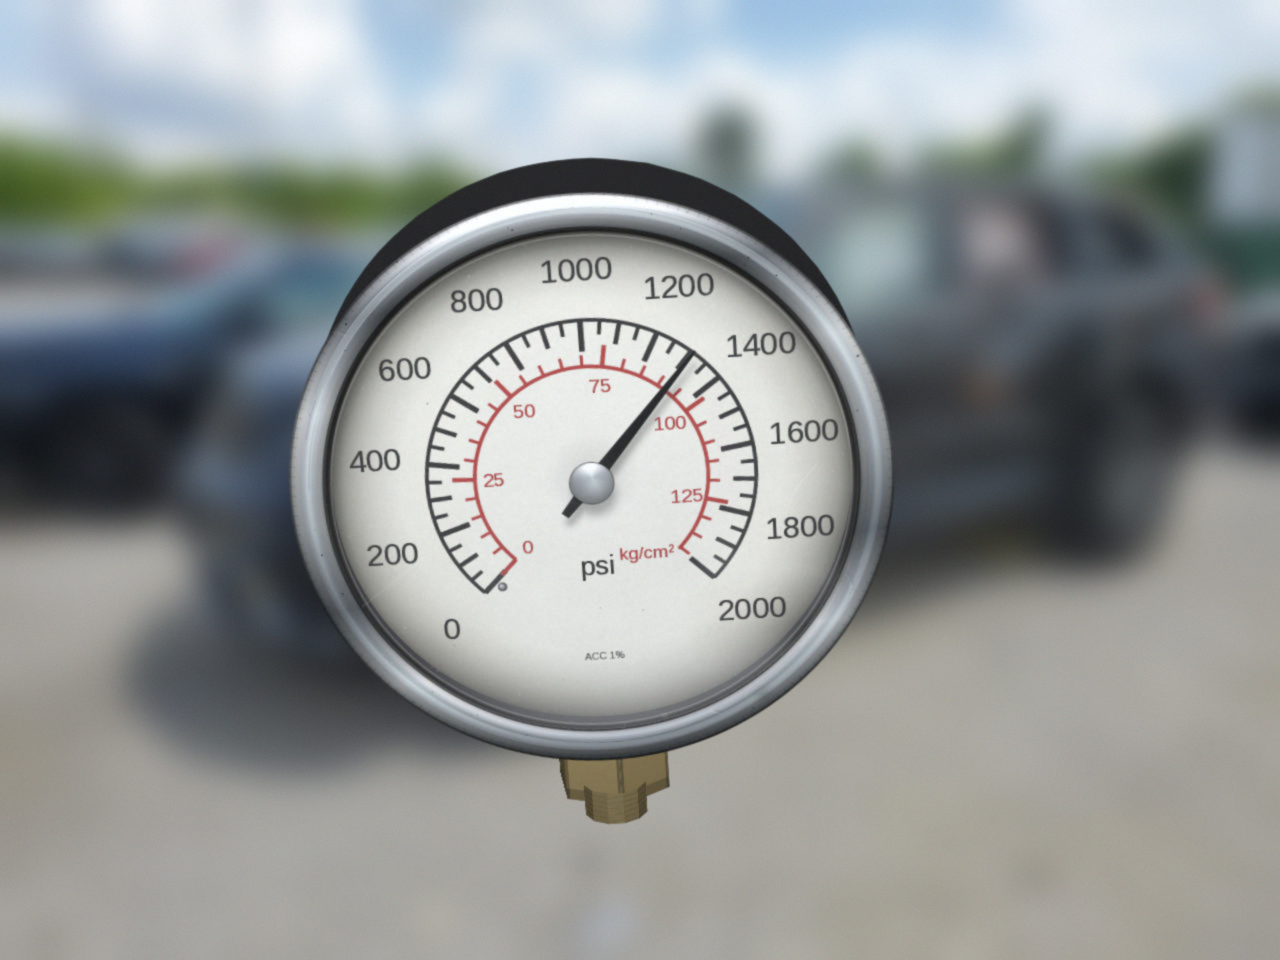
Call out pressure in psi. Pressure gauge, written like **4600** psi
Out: **1300** psi
